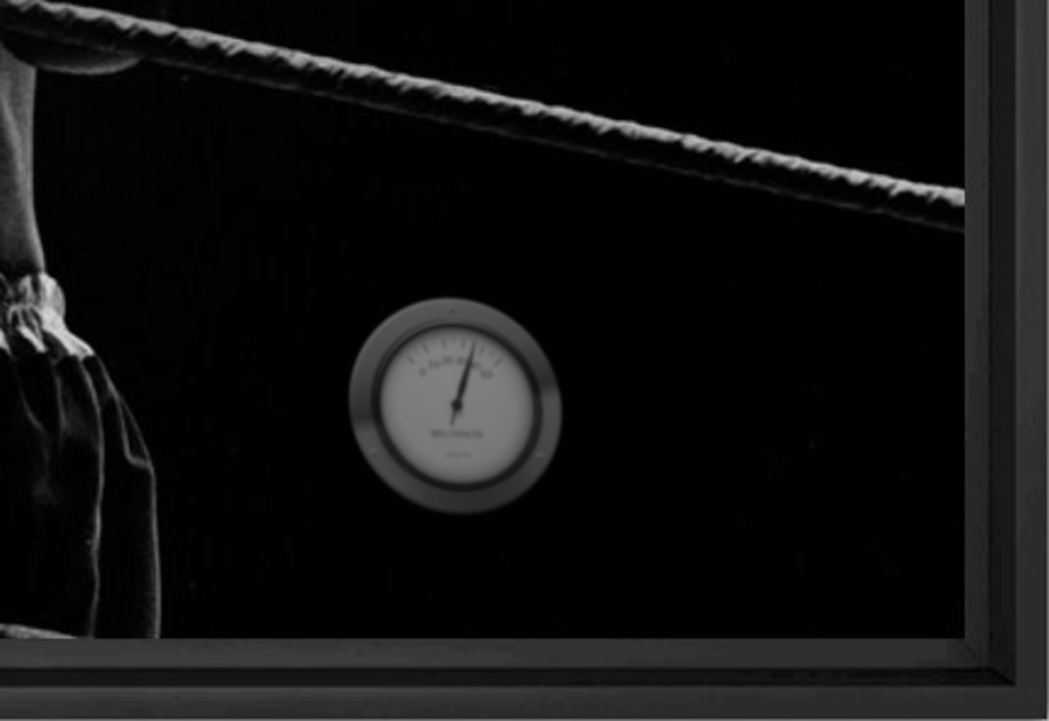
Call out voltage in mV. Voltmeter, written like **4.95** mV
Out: **35** mV
